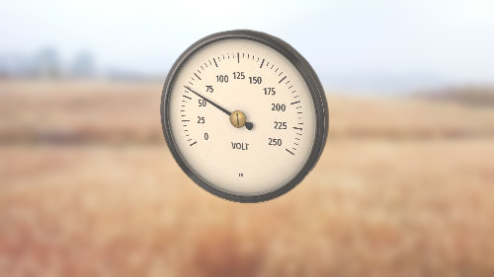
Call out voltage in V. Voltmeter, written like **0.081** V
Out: **60** V
